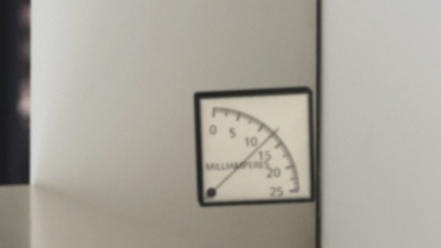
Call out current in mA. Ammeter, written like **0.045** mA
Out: **12.5** mA
